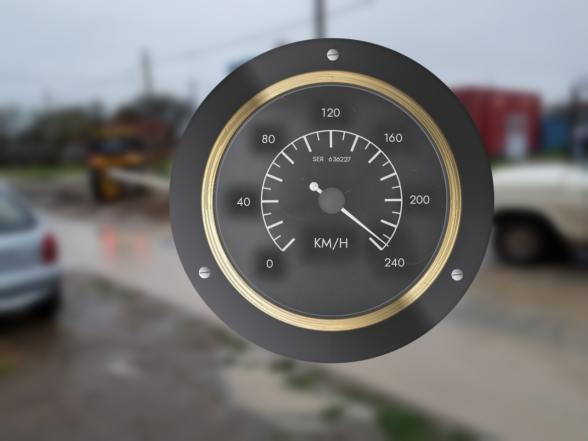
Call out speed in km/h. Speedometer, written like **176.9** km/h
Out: **235** km/h
